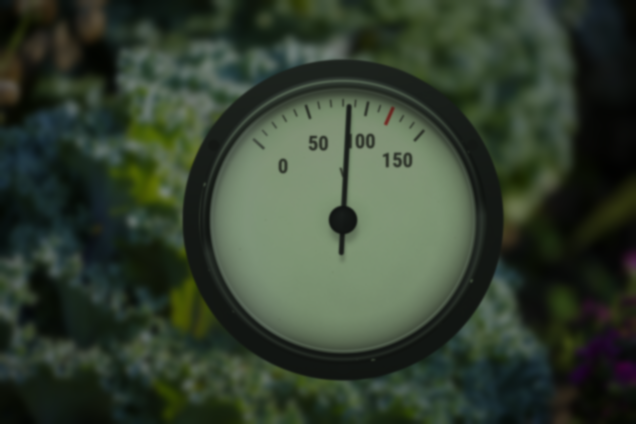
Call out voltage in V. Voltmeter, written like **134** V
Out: **85** V
